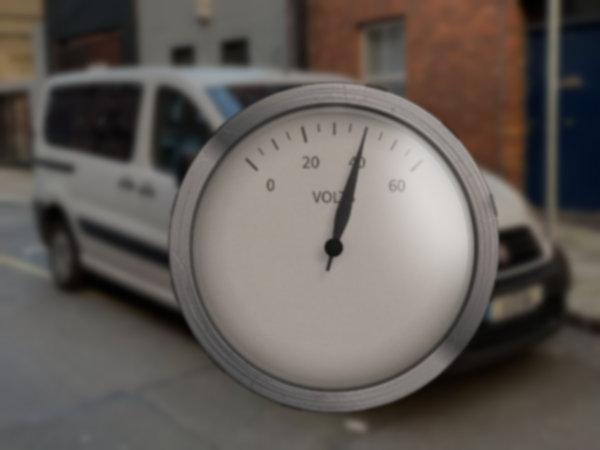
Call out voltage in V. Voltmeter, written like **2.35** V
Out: **40** V
